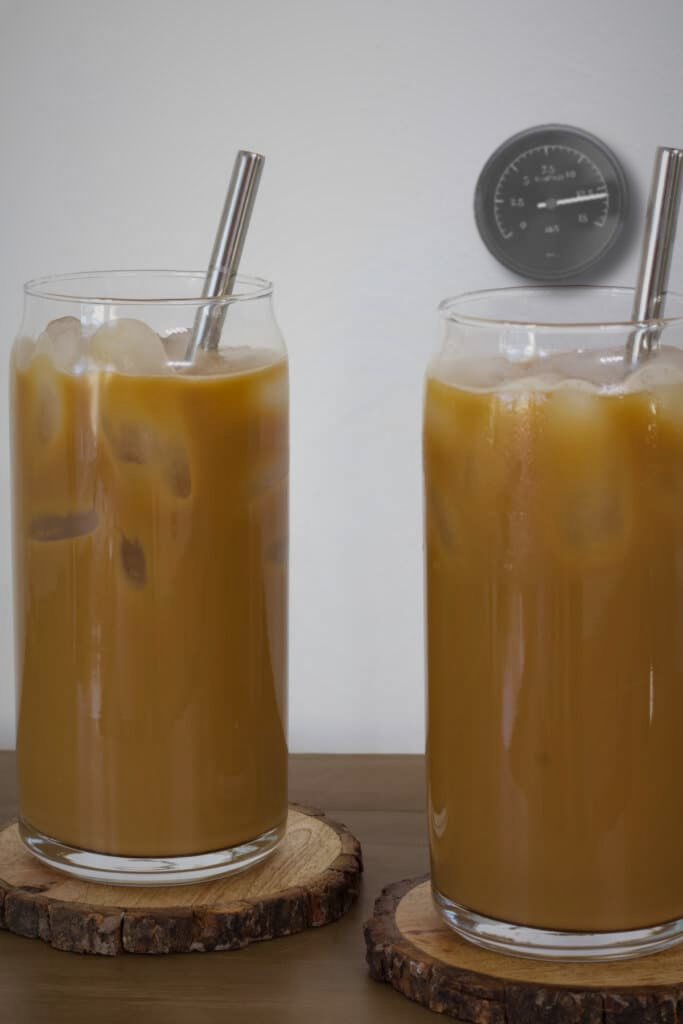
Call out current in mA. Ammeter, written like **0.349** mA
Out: **13** mA
